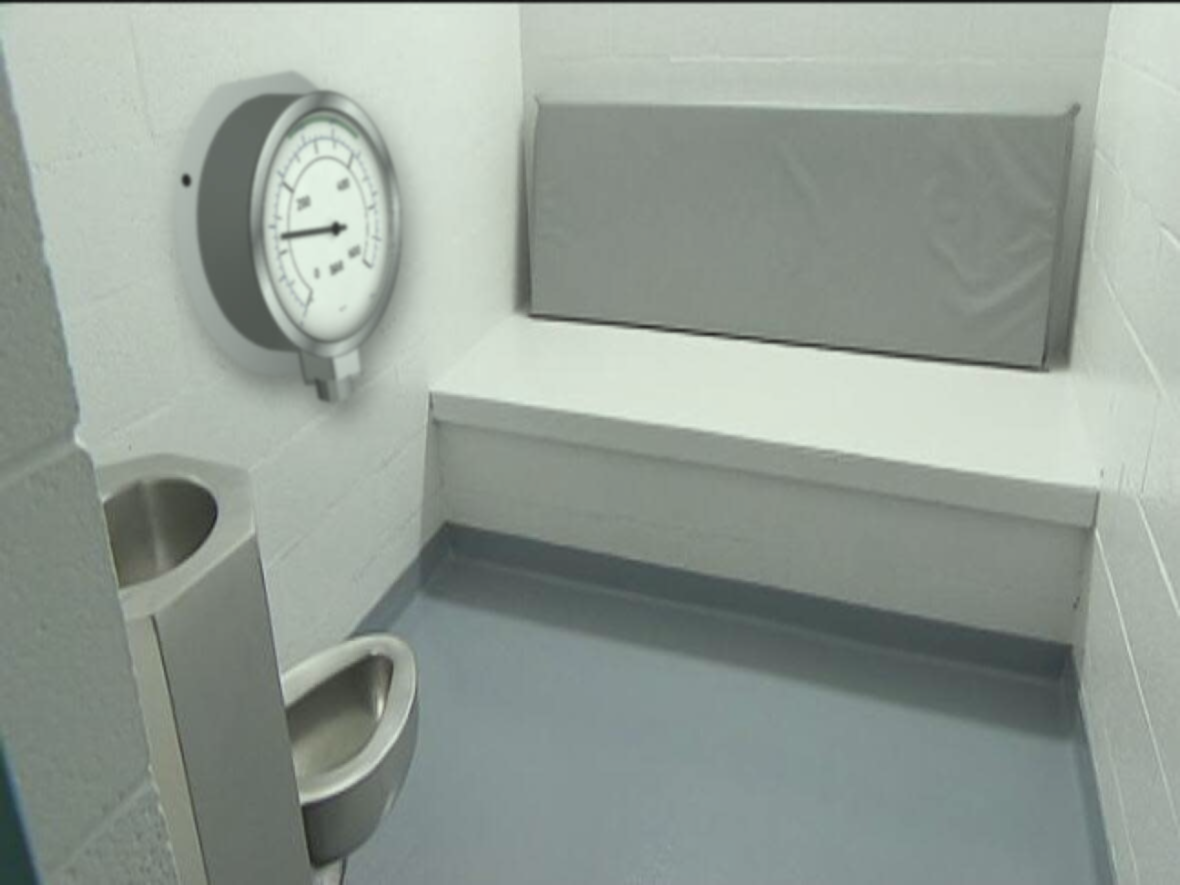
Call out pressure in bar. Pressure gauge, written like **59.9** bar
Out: **125** bar
